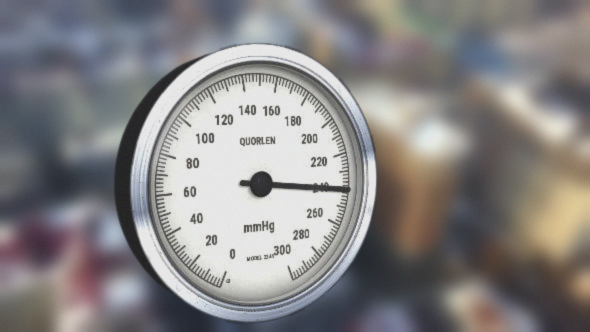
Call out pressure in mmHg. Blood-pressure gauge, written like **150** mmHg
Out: **240** mmHg
